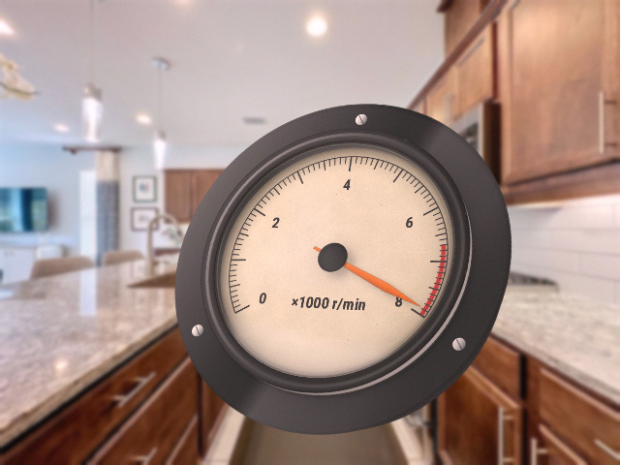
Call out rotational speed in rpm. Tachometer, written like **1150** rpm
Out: **7900** rpm
